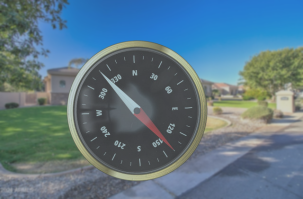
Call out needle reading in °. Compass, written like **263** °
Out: **140** °
